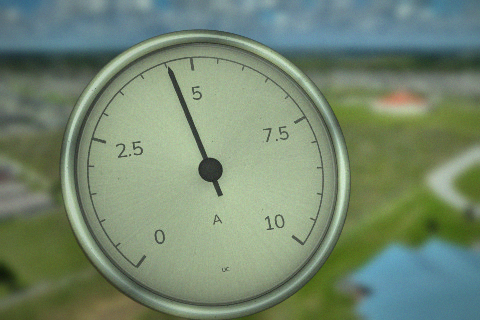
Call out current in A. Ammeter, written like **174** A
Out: **4.5** A
